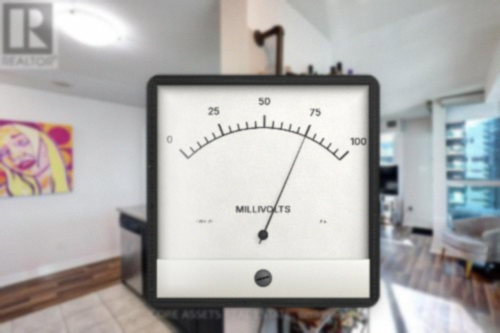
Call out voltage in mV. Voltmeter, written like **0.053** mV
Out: **75** mV
